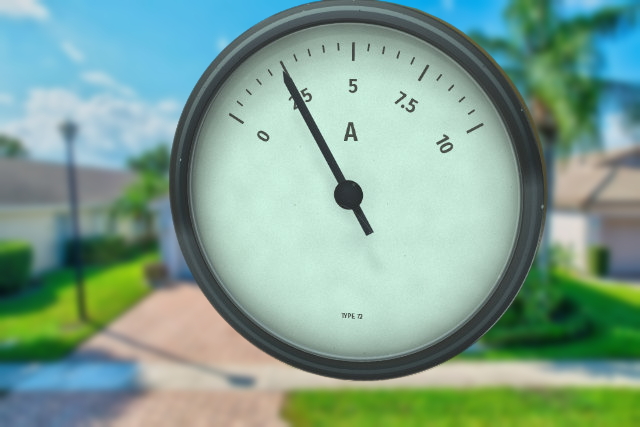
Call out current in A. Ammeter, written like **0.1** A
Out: **2.5** A
